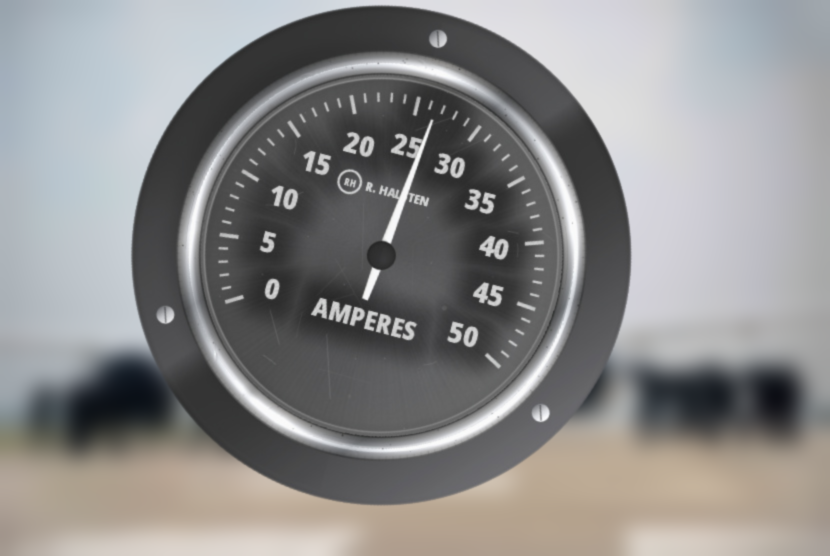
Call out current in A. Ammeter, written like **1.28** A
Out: **26.5** A
